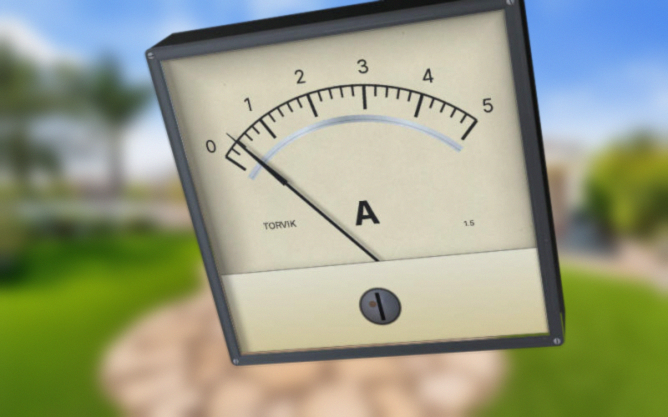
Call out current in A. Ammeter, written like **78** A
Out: **0.4** A
